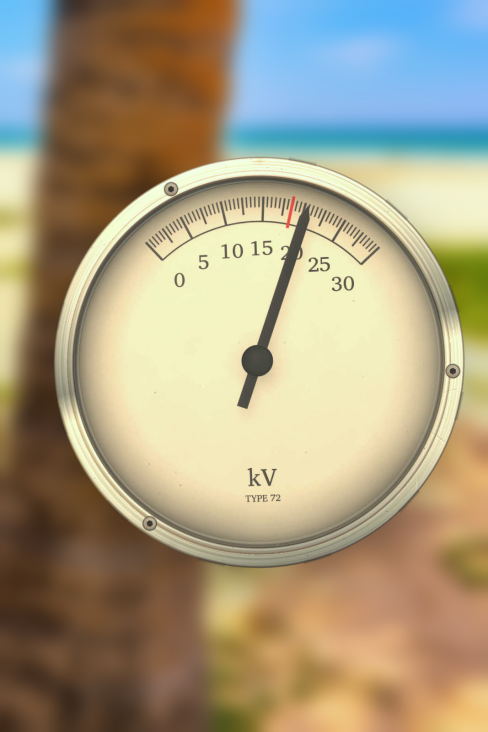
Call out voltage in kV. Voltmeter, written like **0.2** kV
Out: **20.5** kV
